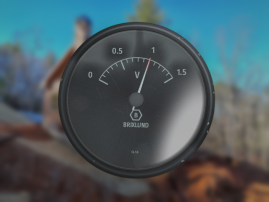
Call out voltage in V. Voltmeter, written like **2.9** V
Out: **1** V
